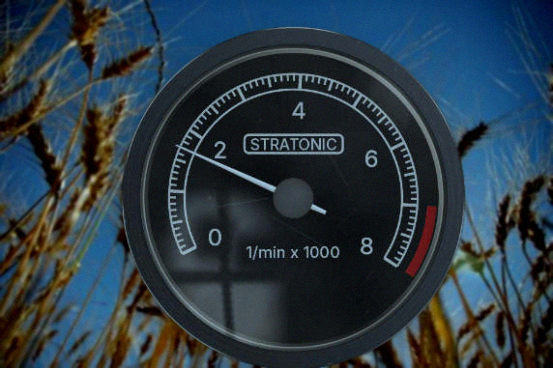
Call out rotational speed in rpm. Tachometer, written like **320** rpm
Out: **1700** rpm
